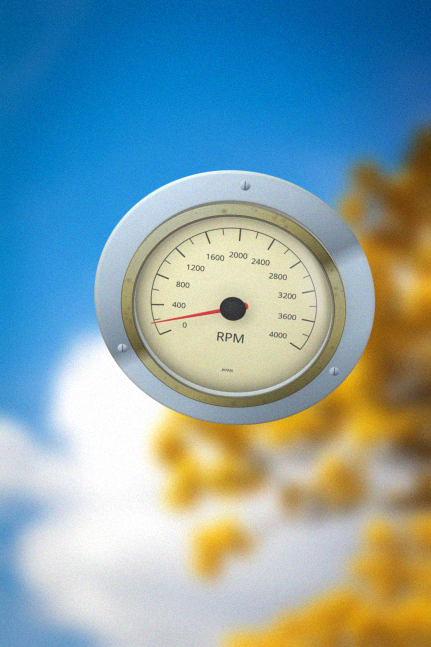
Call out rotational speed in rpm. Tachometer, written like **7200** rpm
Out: **200** rpm
